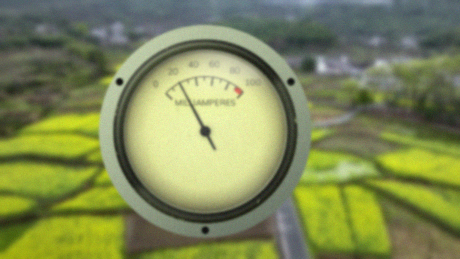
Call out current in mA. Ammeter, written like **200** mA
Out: **20** mA
